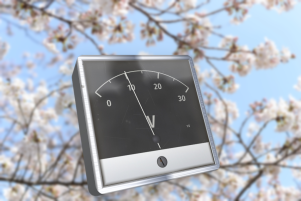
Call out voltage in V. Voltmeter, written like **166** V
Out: **10** V
